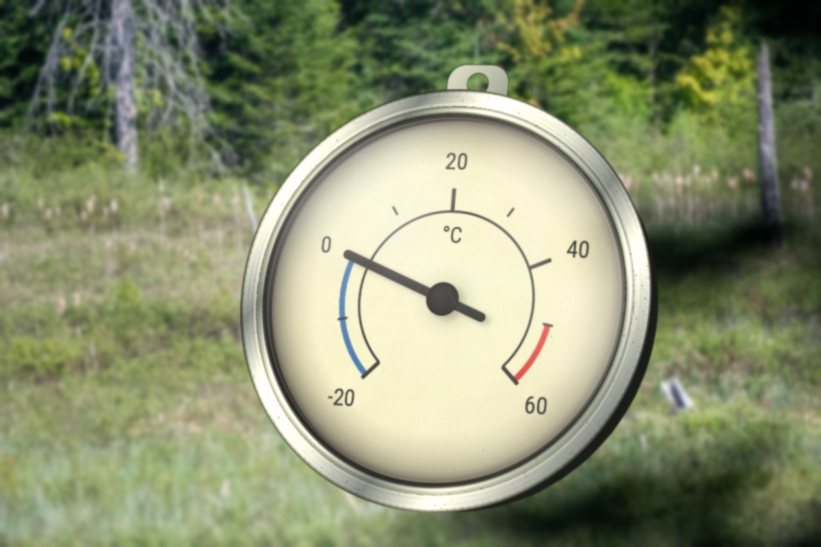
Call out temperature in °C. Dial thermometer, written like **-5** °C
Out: **0** °C
